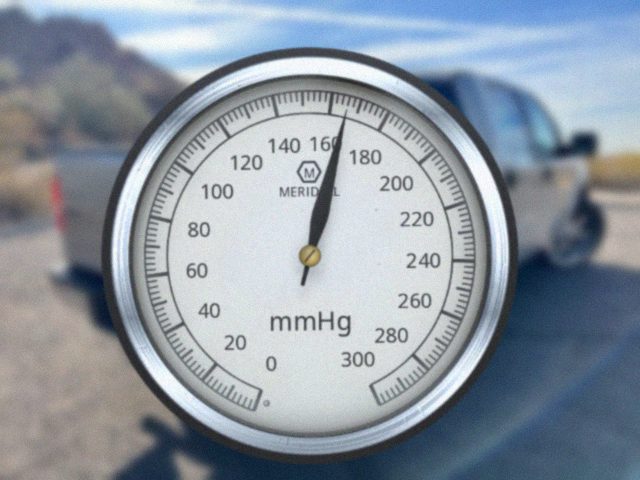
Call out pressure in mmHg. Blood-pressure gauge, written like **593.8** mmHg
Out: **166** mmHg
